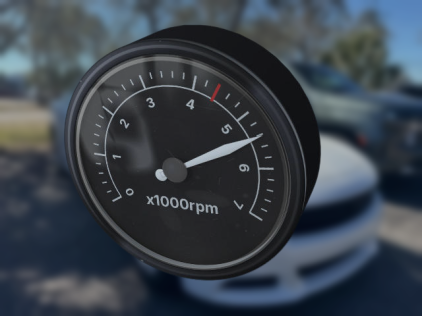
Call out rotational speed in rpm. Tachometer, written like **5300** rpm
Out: **5400** rpm
